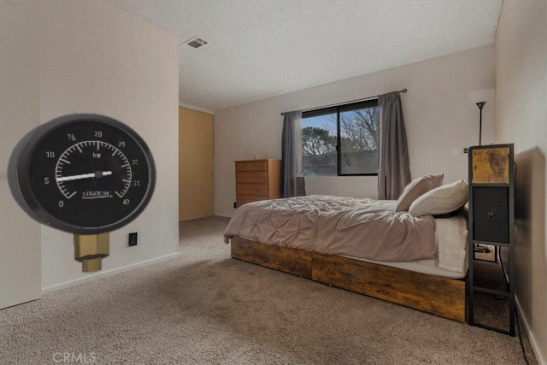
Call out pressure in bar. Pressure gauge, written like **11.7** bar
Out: **5** bar
